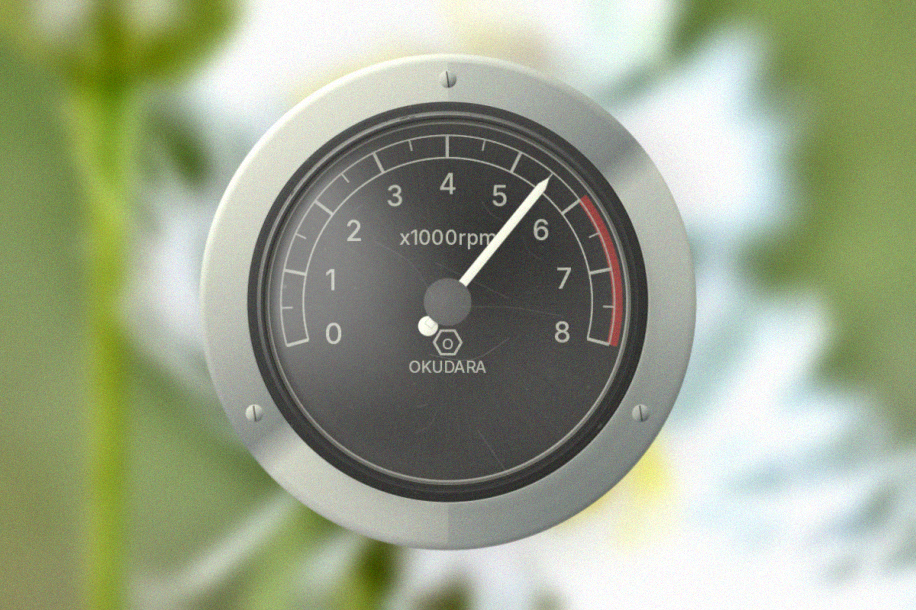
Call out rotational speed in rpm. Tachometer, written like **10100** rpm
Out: **5500** rpm
